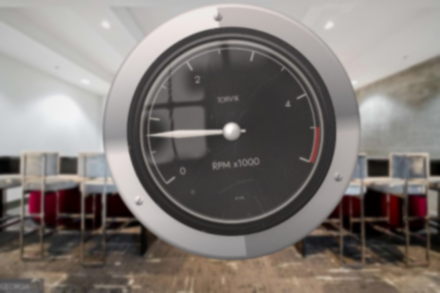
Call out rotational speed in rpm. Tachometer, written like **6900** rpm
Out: **750** rpm
